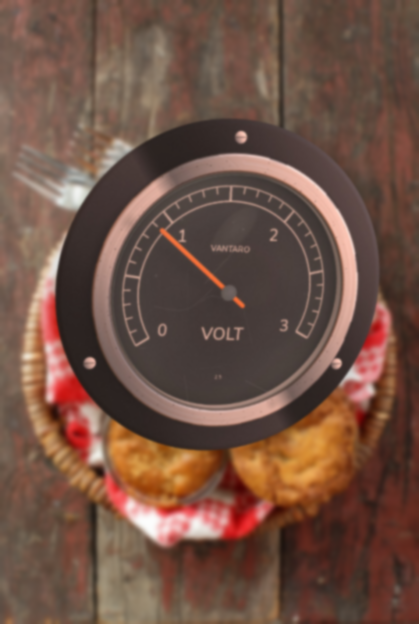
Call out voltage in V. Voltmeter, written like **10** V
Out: **0.9** V
